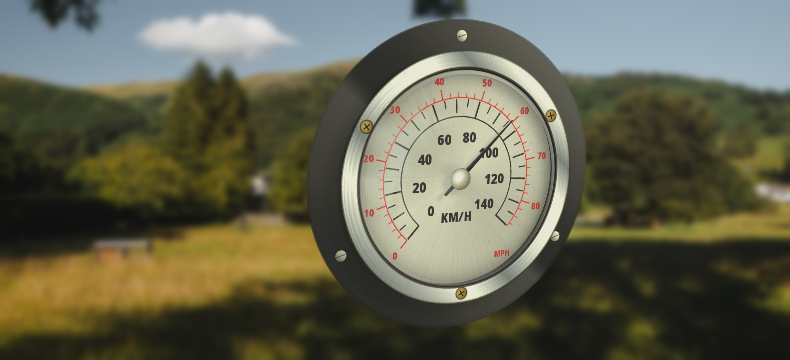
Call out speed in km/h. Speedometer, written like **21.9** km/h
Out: **95** km/h
